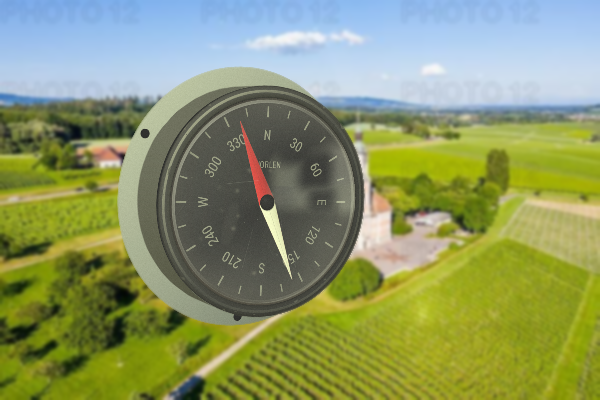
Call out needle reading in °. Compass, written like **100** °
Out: **337.5** °
